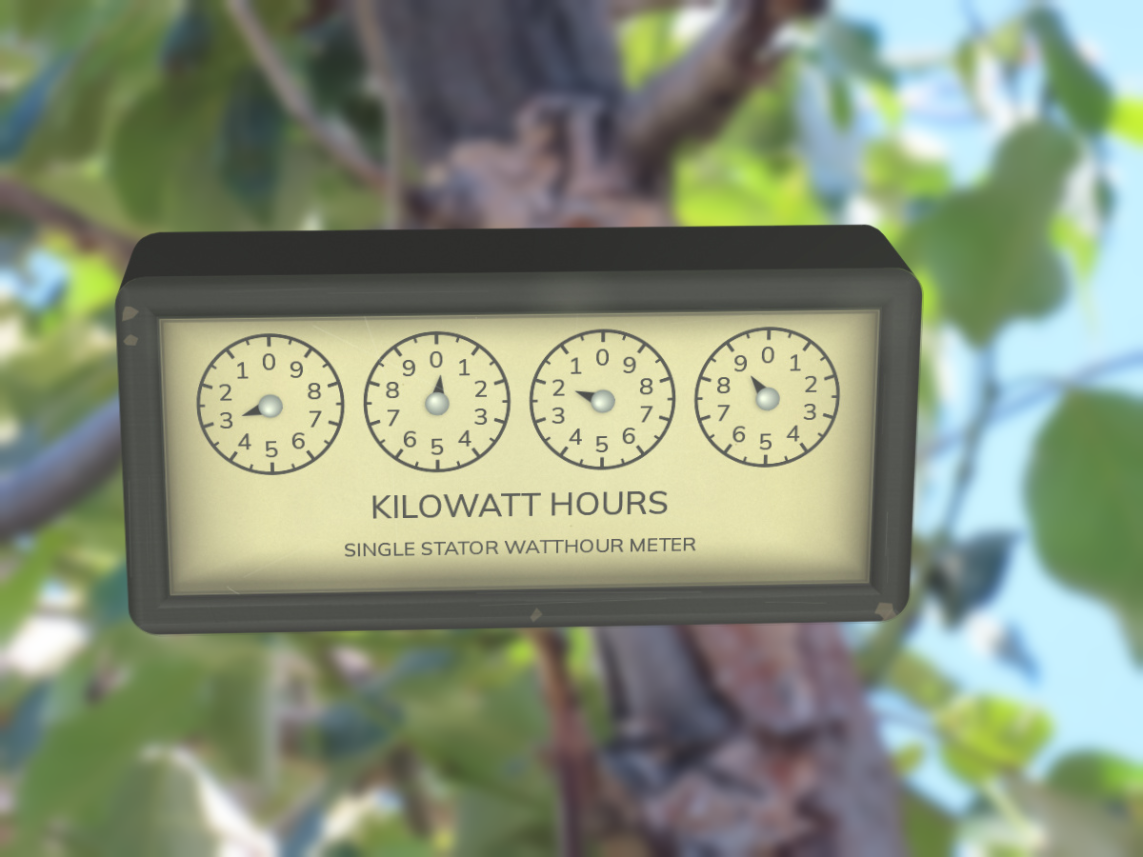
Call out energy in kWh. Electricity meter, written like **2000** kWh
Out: **3019** kWh
